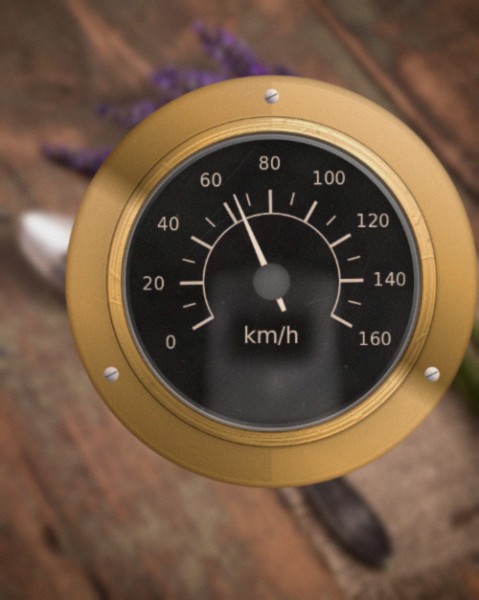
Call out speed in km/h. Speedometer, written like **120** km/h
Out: **65** km/h
